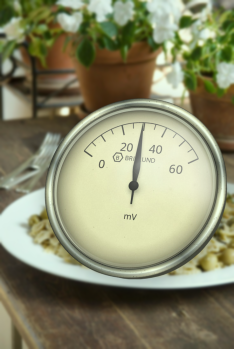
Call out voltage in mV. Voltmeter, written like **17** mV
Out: **30** mV
